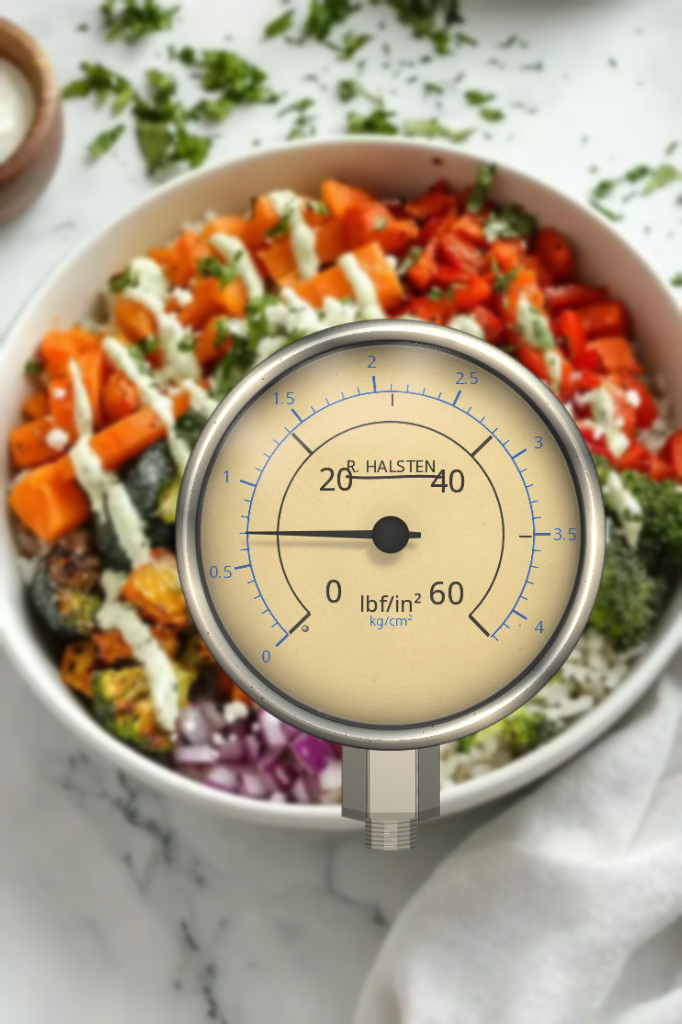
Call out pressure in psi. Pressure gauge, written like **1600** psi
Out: **10** psi
